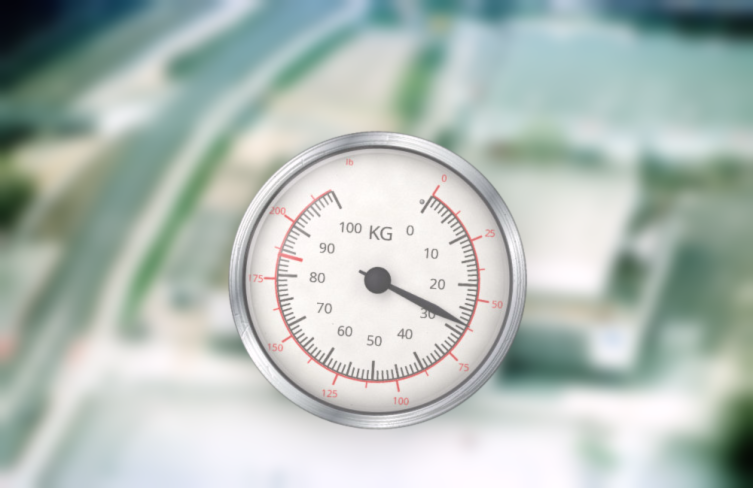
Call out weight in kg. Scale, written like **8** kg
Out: **28** kg
